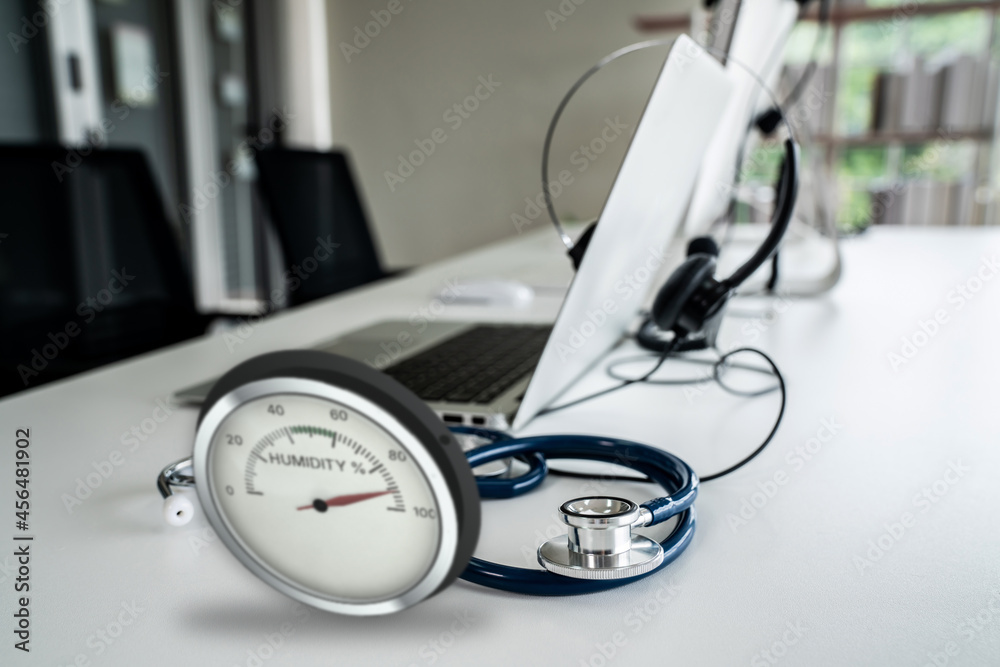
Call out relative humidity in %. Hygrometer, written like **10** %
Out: **90** %
